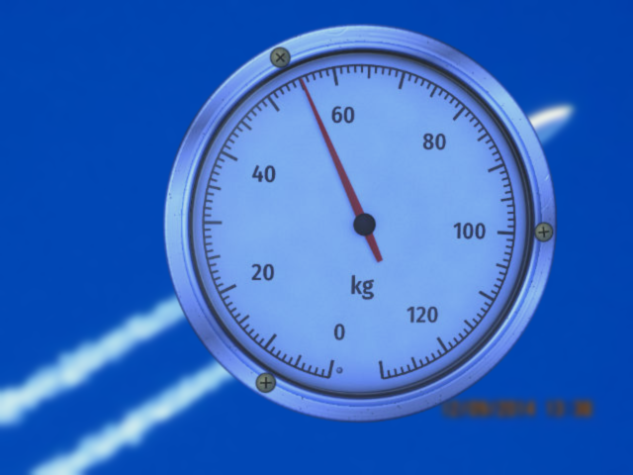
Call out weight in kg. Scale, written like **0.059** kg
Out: **55** kg
